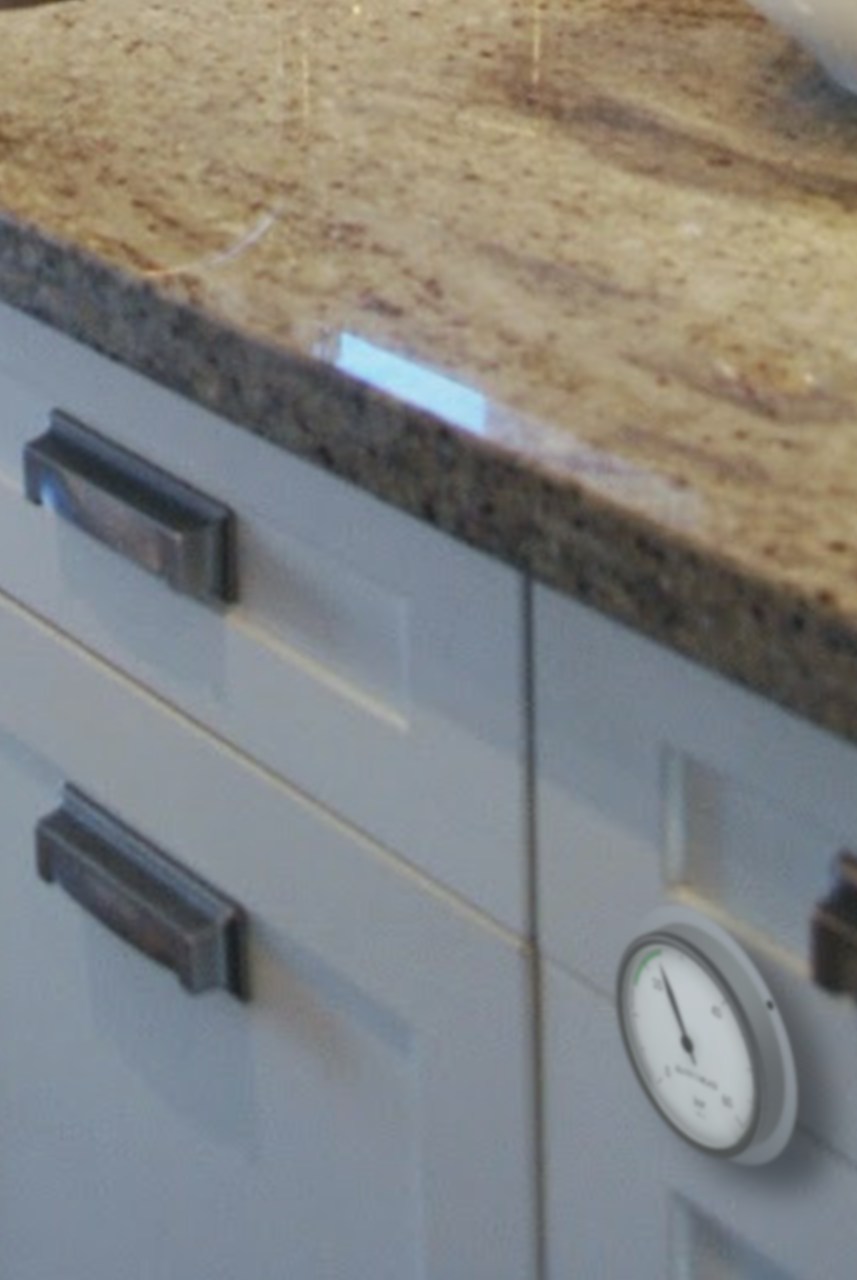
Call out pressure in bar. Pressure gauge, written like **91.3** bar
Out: **25** bar
